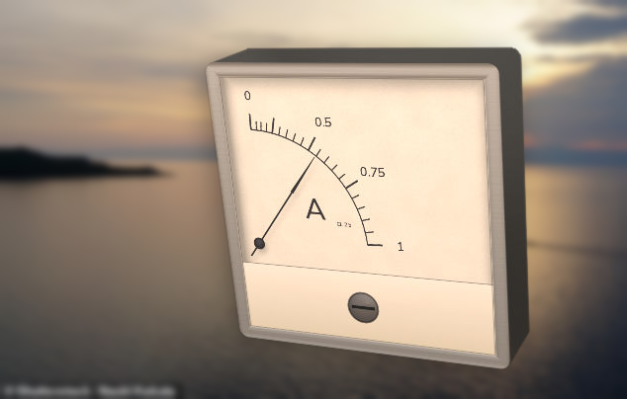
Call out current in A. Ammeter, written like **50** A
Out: **0.55** A
